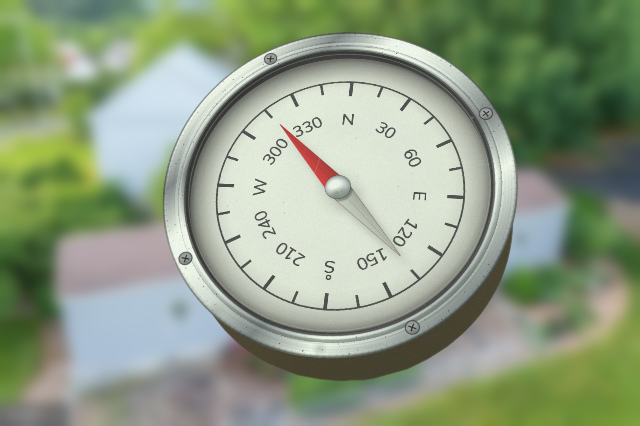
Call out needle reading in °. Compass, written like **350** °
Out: **315** °
